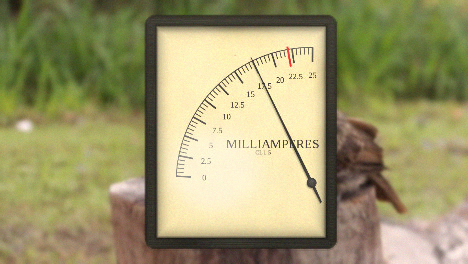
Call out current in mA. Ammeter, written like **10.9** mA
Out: **17.5** mA
